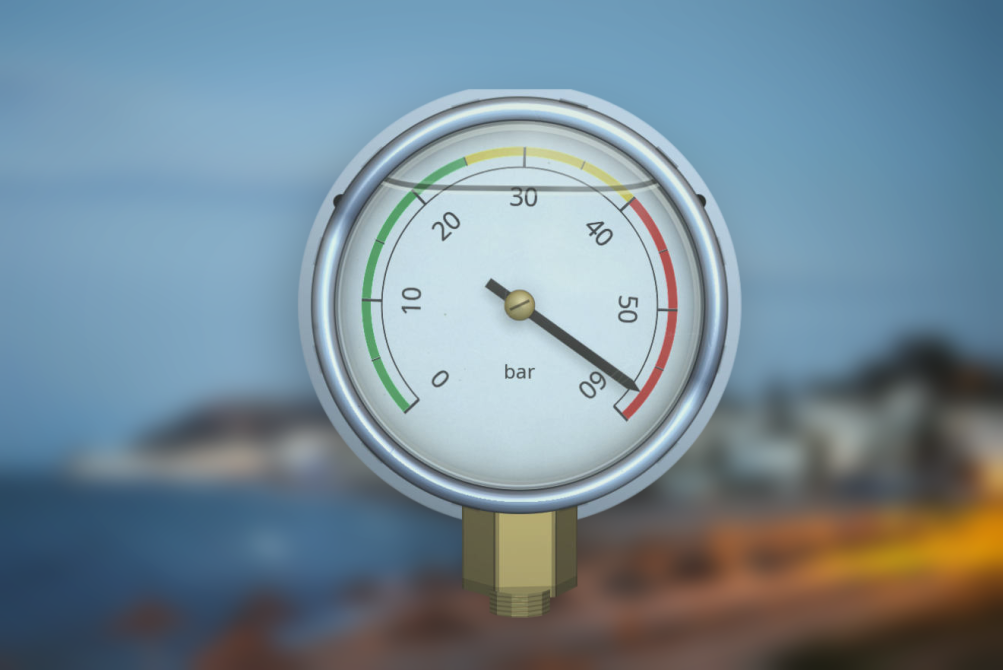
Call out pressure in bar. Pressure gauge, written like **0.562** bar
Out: **57.5** bar
